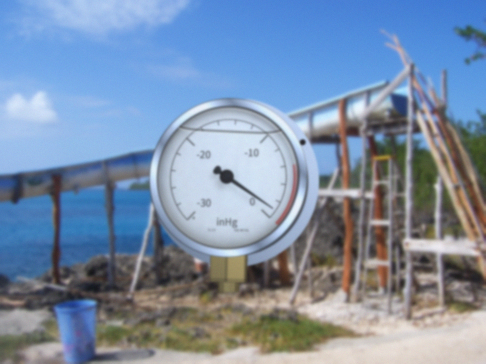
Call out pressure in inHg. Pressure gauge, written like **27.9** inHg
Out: **-1** inHg
